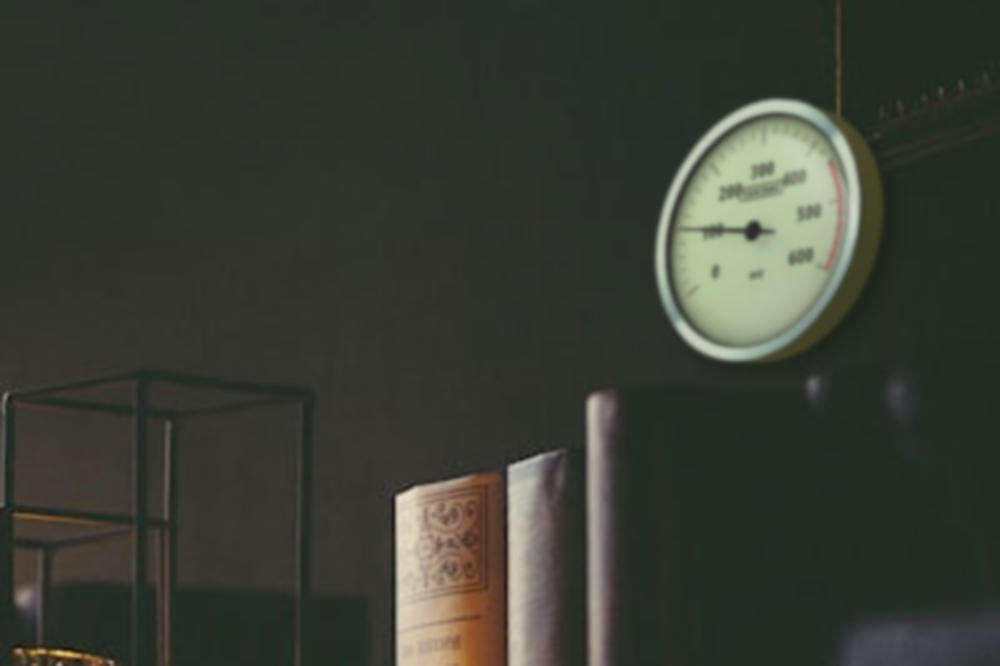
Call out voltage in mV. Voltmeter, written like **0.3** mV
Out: **100** mV
